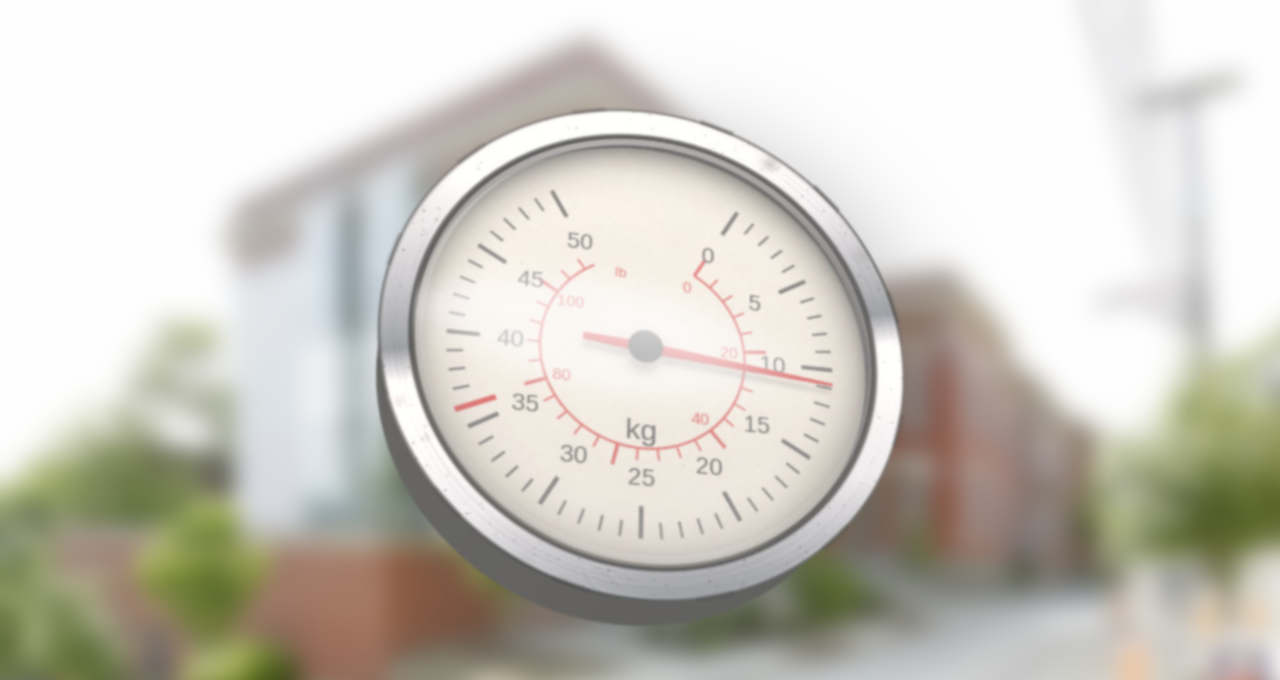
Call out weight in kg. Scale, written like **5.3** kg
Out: **11** kg
